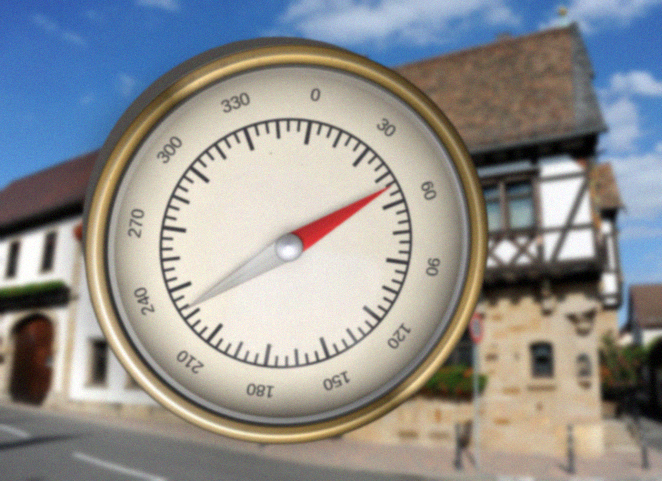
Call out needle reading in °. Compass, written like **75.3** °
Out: **50** °
